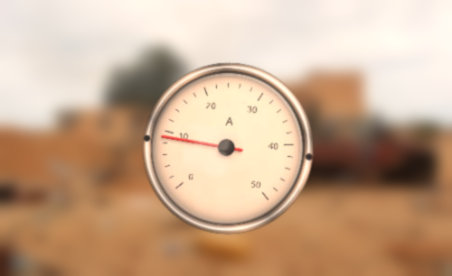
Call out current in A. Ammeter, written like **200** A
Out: **9** A
